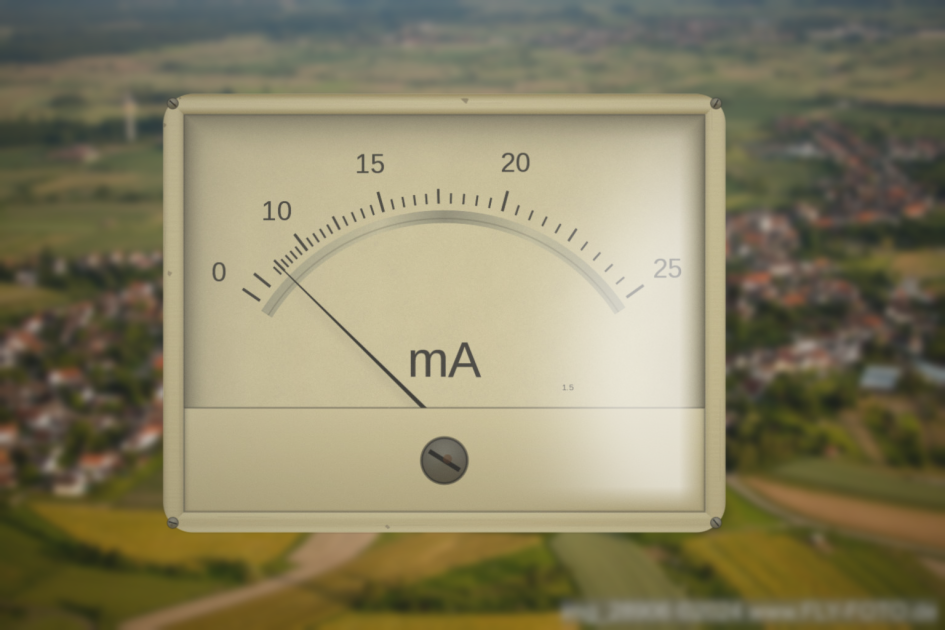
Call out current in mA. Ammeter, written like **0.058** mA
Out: **7.5** mA
